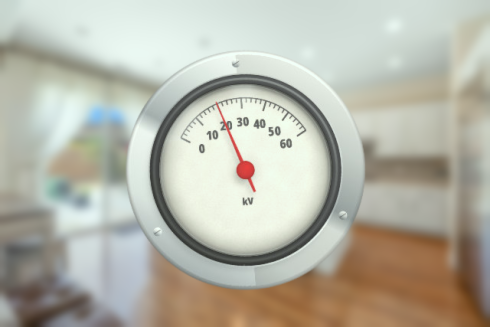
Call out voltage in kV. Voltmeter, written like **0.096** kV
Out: **20** kV
